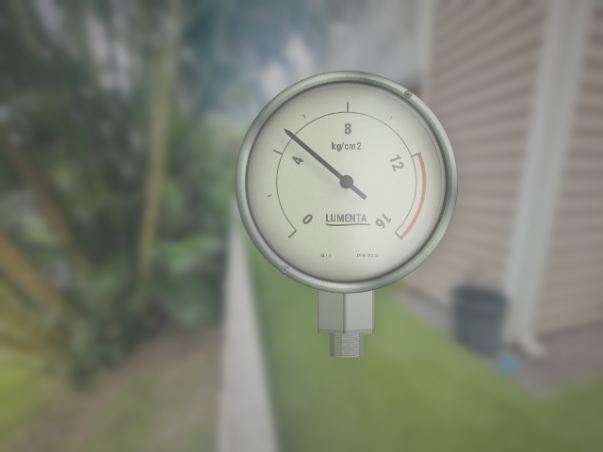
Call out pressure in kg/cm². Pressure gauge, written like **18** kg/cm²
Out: **5** kg/cm²
